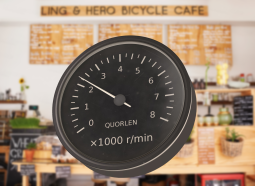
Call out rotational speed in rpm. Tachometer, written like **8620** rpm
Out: **2250** rpm
